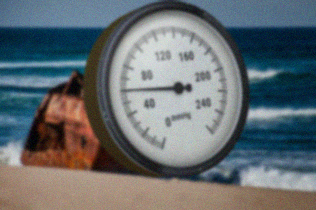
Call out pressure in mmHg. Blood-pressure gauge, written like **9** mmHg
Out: **60** mmHg
